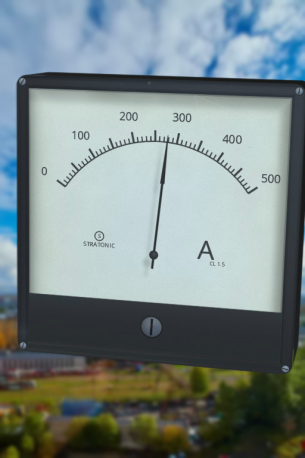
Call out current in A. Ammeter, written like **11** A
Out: **280** A
